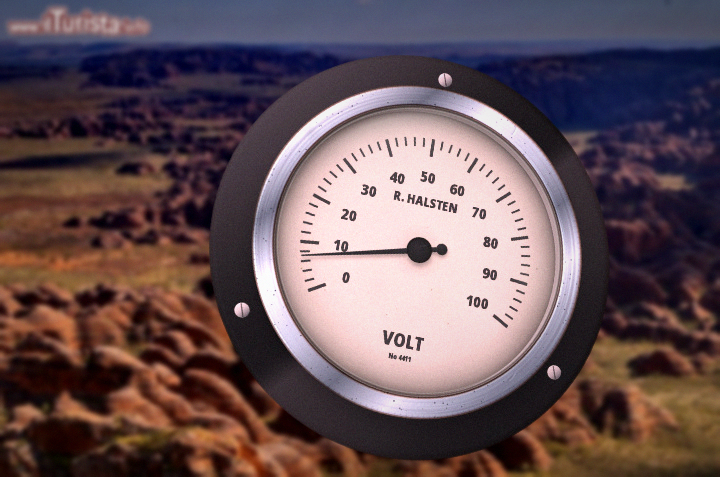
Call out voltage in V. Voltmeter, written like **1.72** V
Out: **7** V
